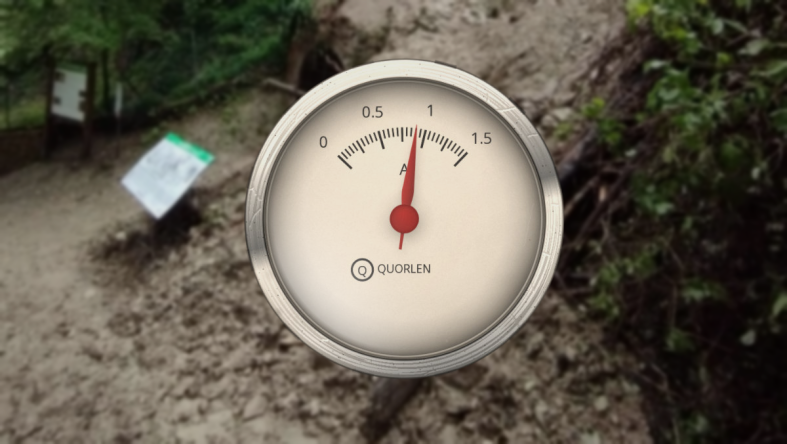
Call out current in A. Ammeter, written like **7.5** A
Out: **0.9** A
